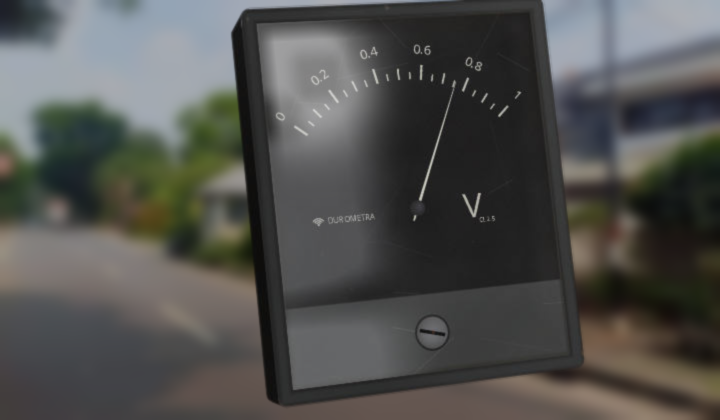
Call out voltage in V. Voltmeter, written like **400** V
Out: **0.75** V
